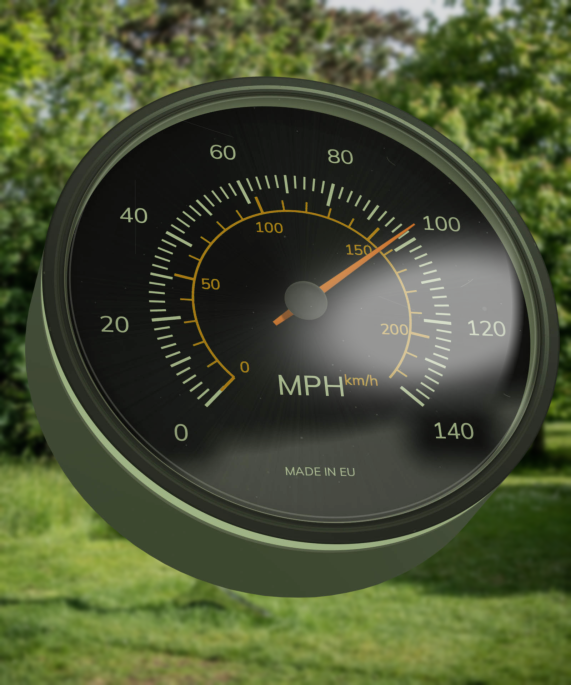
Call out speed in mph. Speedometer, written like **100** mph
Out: **98** mph
